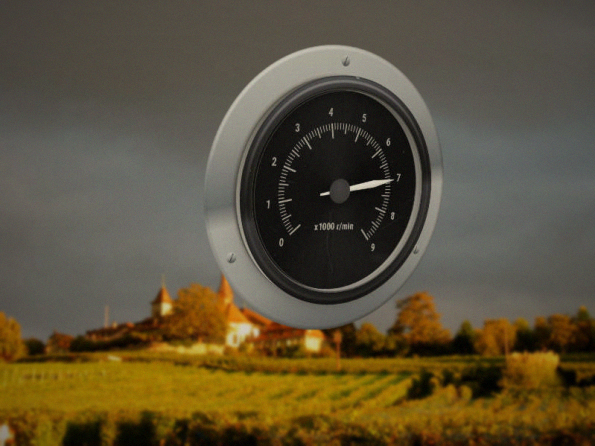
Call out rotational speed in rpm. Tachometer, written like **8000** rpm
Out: **7000** rpm
